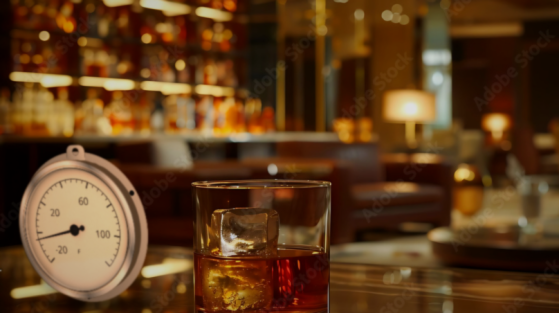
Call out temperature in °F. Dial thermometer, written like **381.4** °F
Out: **-4** °F
